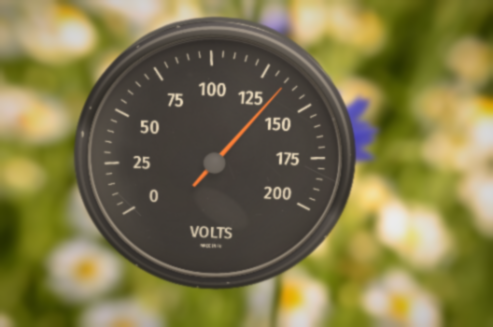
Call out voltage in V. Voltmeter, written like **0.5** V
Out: **135** V
